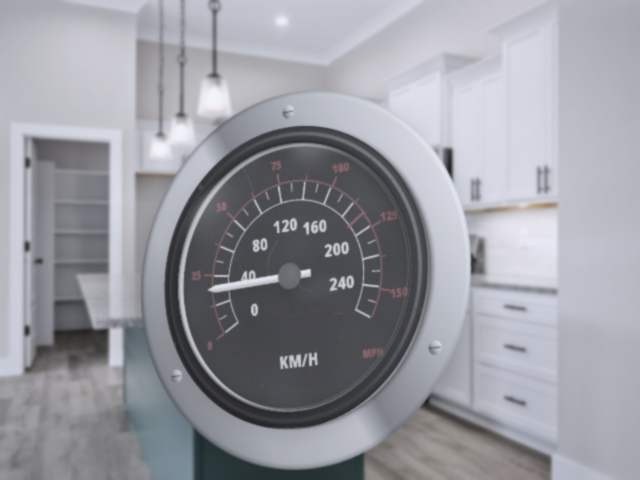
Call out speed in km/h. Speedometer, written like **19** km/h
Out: **30** km/h
